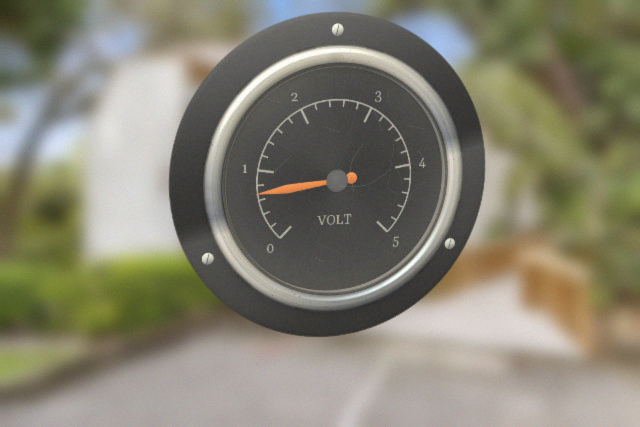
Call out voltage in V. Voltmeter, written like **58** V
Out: **0.7** V
